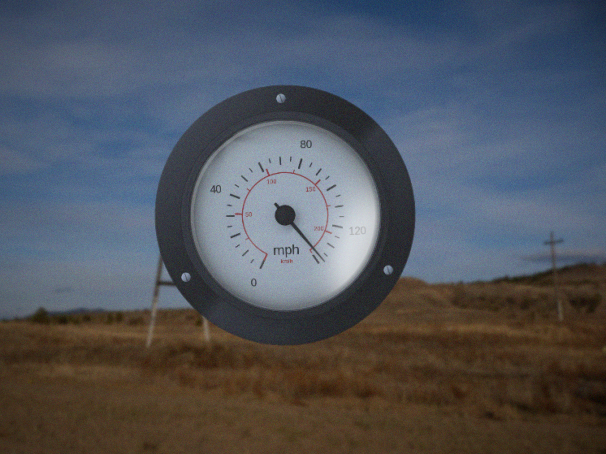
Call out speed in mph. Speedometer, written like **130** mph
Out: **137.5** mph
